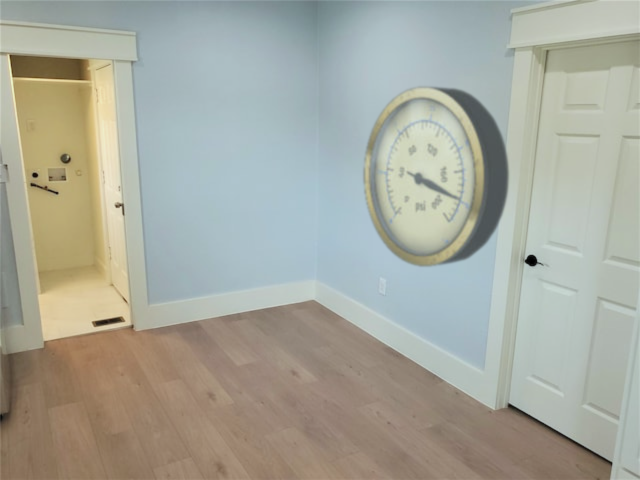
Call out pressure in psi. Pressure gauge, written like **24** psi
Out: **180** psi
